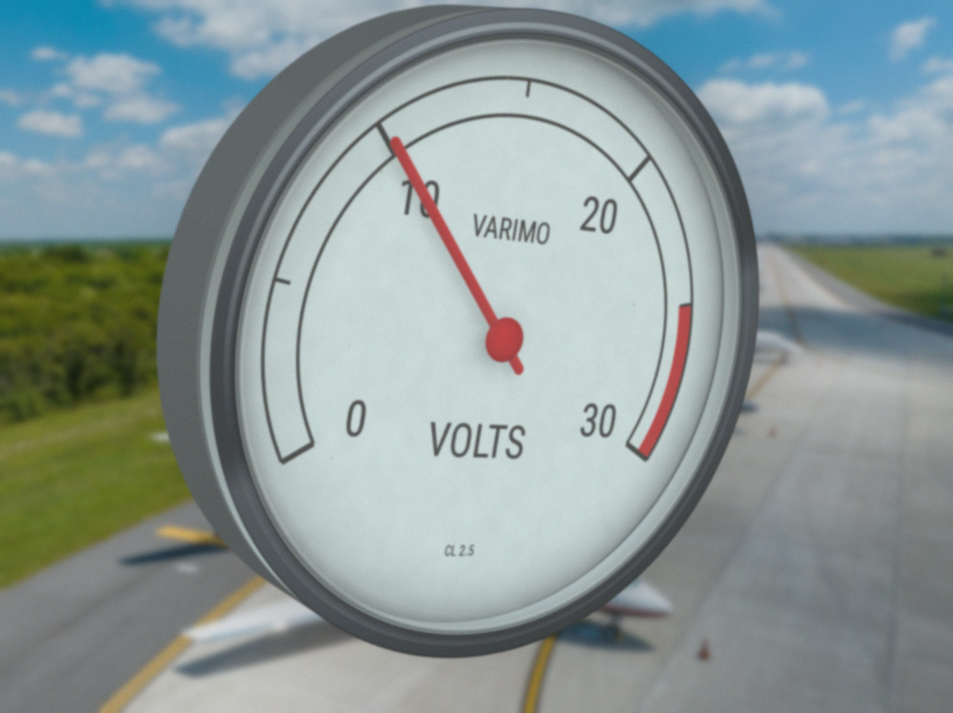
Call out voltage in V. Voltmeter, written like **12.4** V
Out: **10** V
